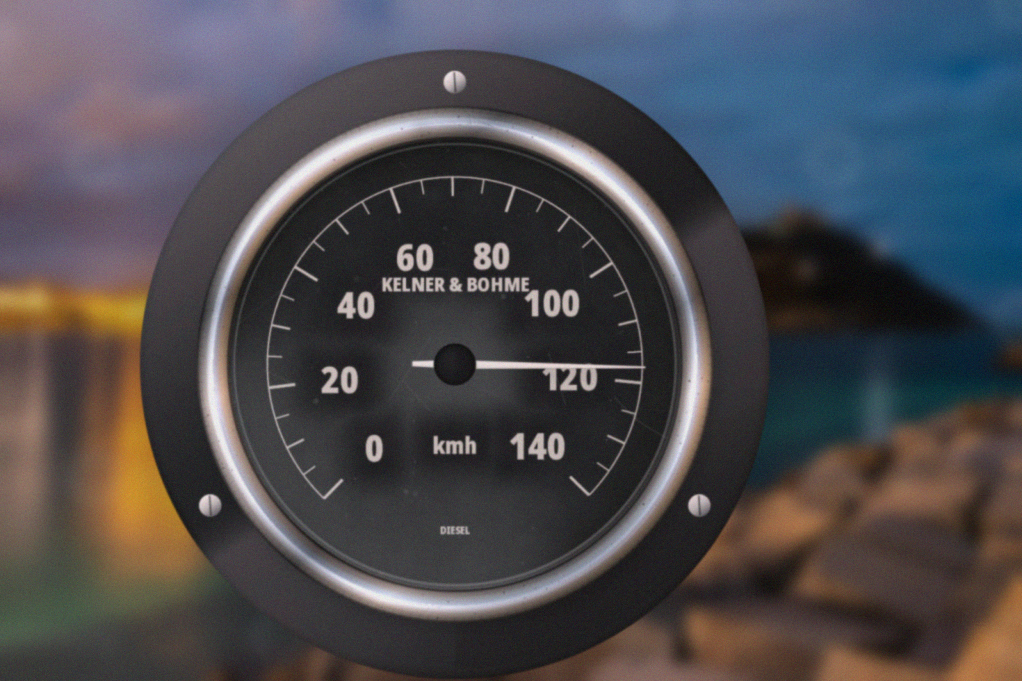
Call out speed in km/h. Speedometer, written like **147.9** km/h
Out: **117.5** km/h
